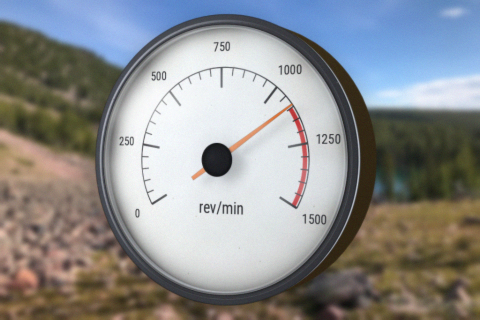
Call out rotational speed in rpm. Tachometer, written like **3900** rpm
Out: **1100** rpm
